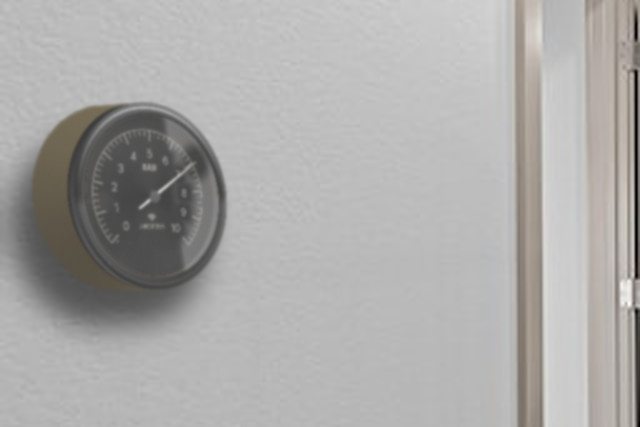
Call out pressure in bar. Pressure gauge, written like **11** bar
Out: **7** bar
